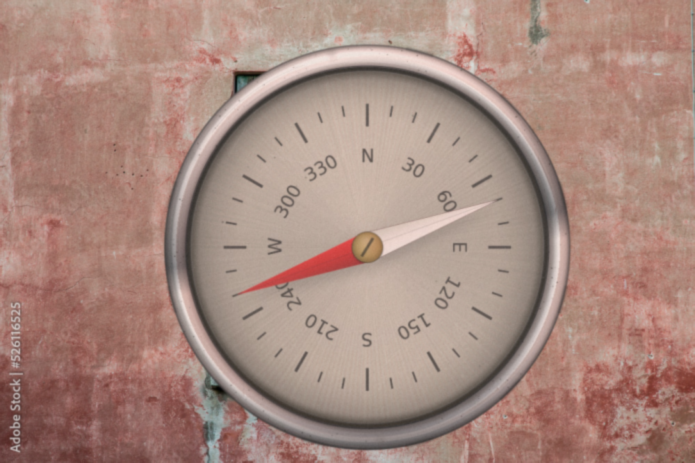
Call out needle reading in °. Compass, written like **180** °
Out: **250** °
